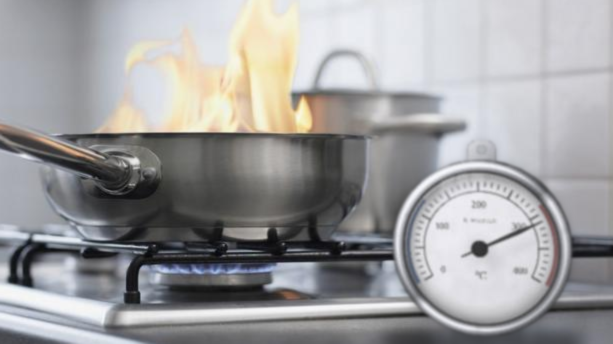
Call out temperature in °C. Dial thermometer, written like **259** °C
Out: **310** °C
